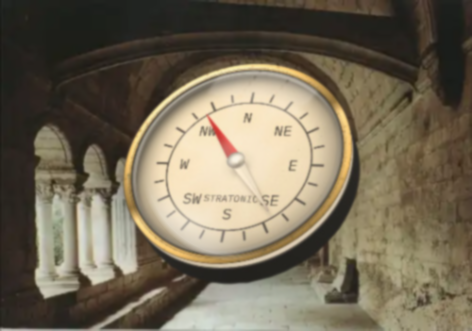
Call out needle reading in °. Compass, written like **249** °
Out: **322.5** °
